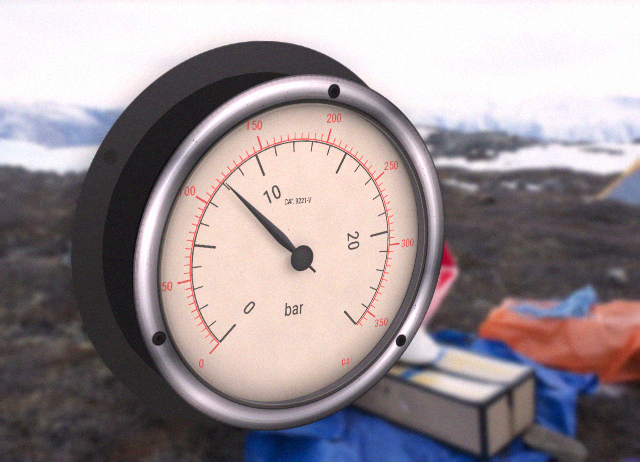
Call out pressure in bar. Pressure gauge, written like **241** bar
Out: **8** bar
